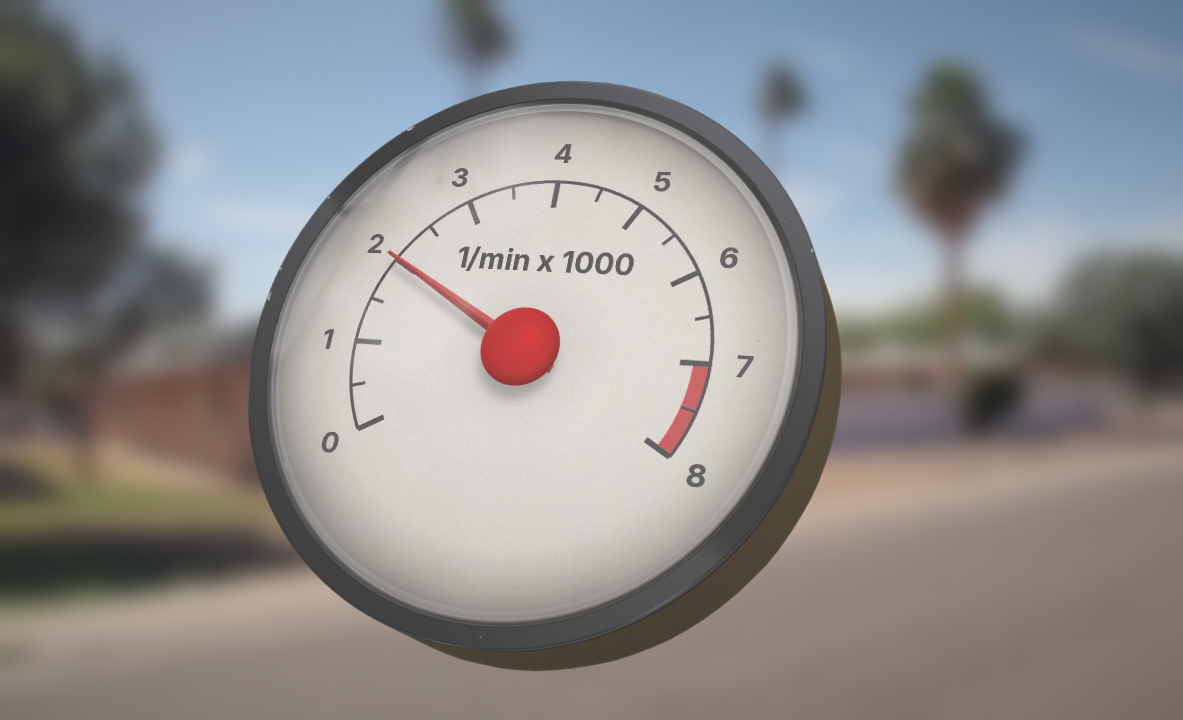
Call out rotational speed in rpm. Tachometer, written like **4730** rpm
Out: **2000** rpm
